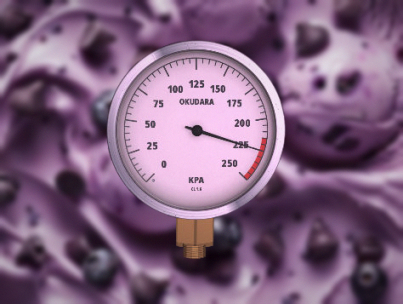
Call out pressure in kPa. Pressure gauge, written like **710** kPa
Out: **225** kPa
